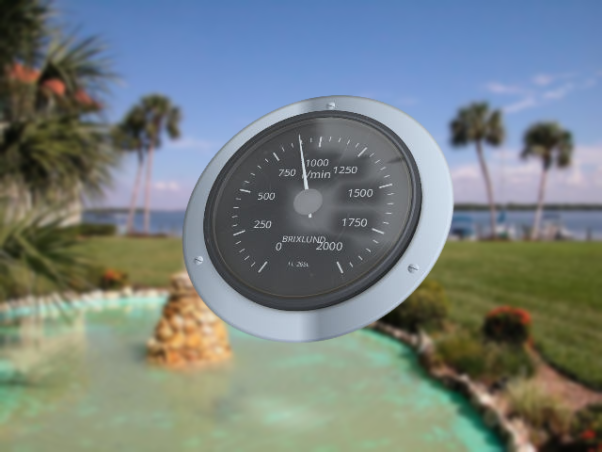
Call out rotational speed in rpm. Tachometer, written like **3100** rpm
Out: **900** rpm
